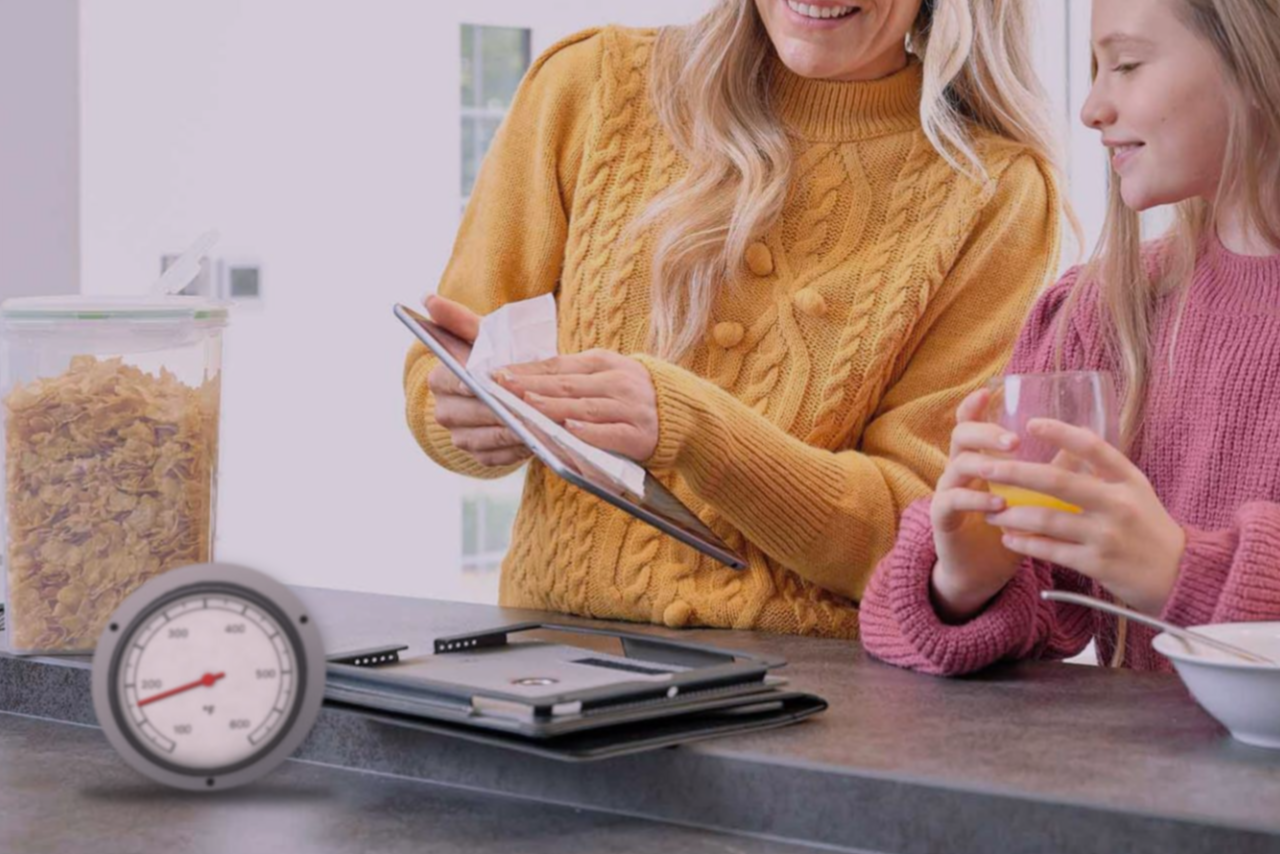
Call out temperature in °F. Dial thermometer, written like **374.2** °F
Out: **175** °F
